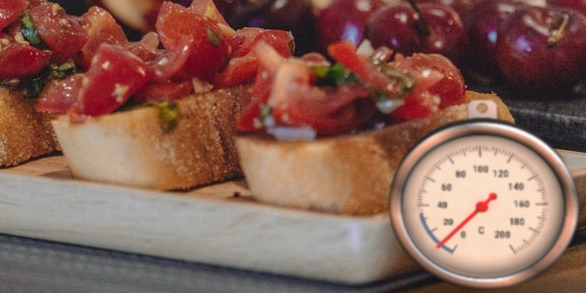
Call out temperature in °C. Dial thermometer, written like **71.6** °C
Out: **10** °C
